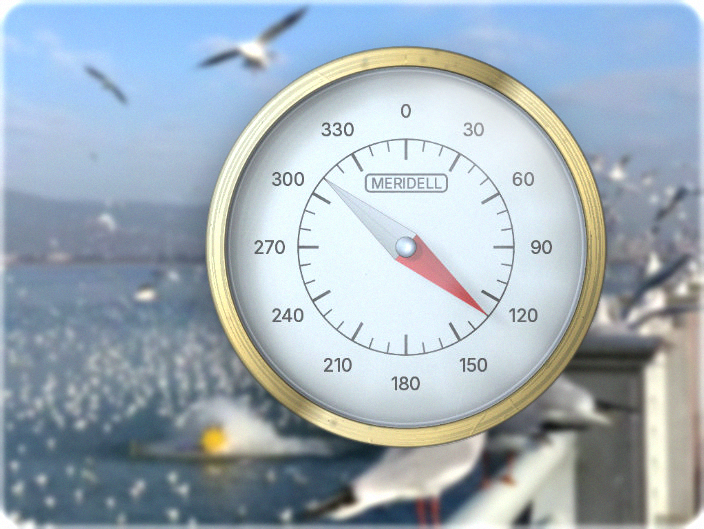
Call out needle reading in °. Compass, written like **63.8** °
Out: **130** °
